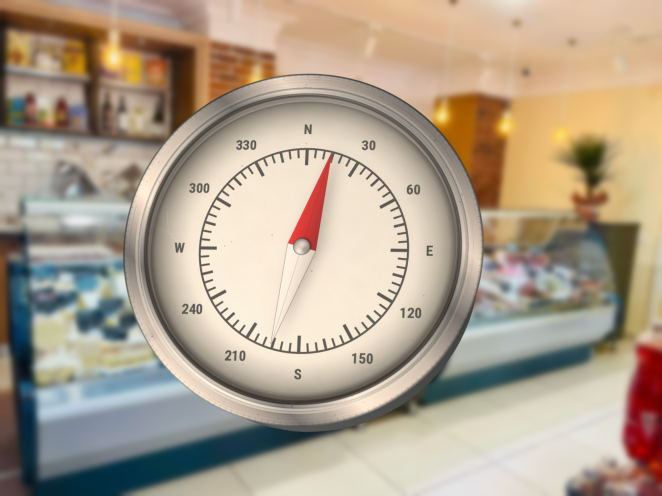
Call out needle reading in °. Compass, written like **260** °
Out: **15** °
